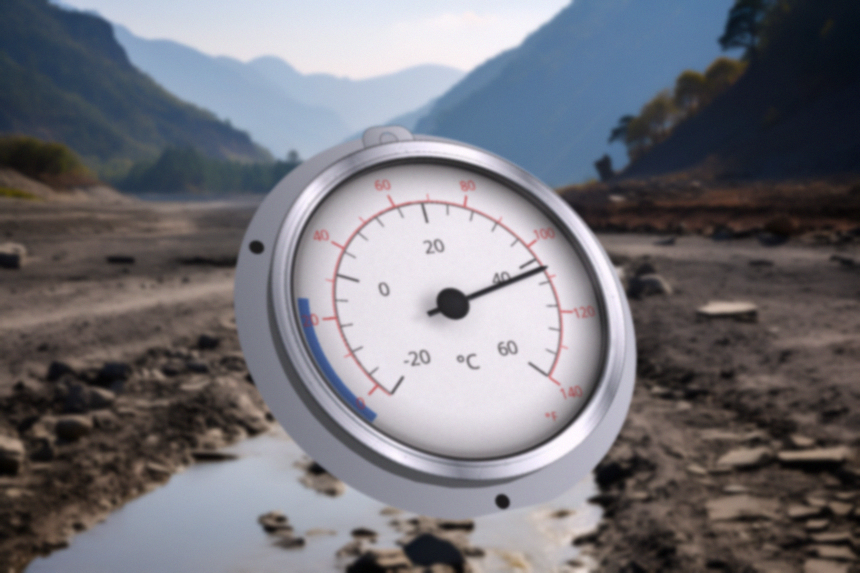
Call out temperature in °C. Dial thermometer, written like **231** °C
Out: **42** °C
